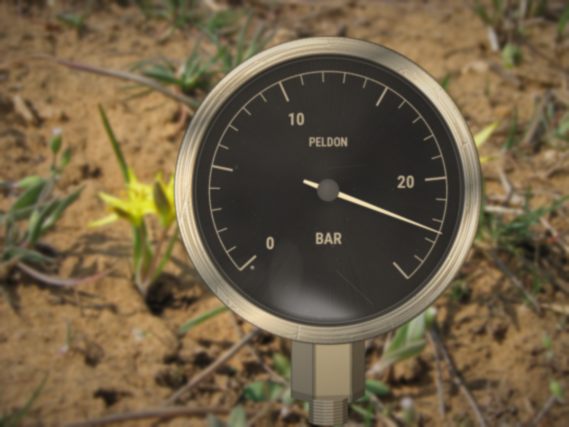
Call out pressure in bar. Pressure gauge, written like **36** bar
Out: **22.5** bar
